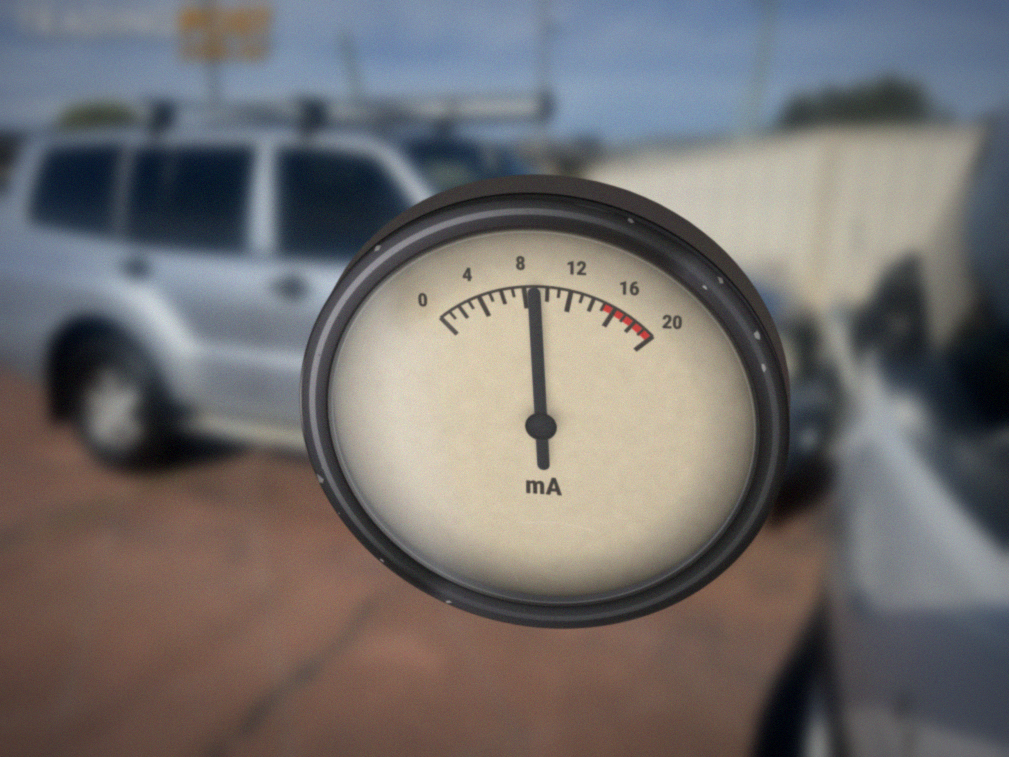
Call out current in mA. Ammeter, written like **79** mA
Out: **9** mA
